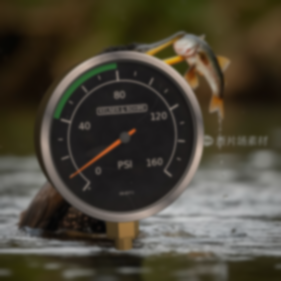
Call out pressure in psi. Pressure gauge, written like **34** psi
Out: **10** psi
